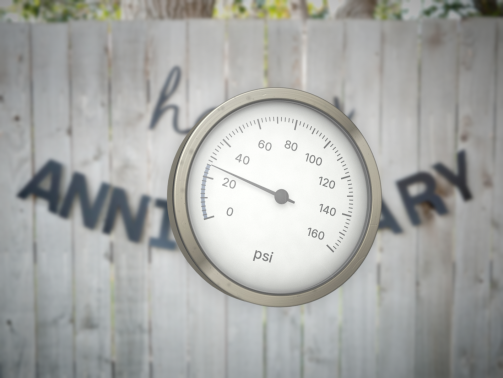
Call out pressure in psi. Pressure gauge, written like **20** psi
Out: **26** psi
